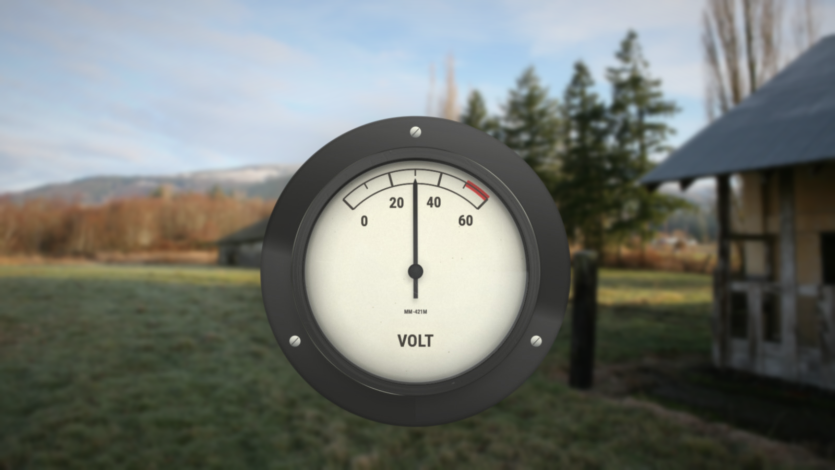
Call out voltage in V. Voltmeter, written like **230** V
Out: **30** V
